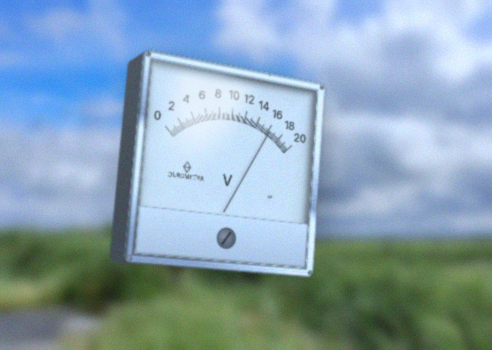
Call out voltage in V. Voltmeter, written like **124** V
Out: **16** V
